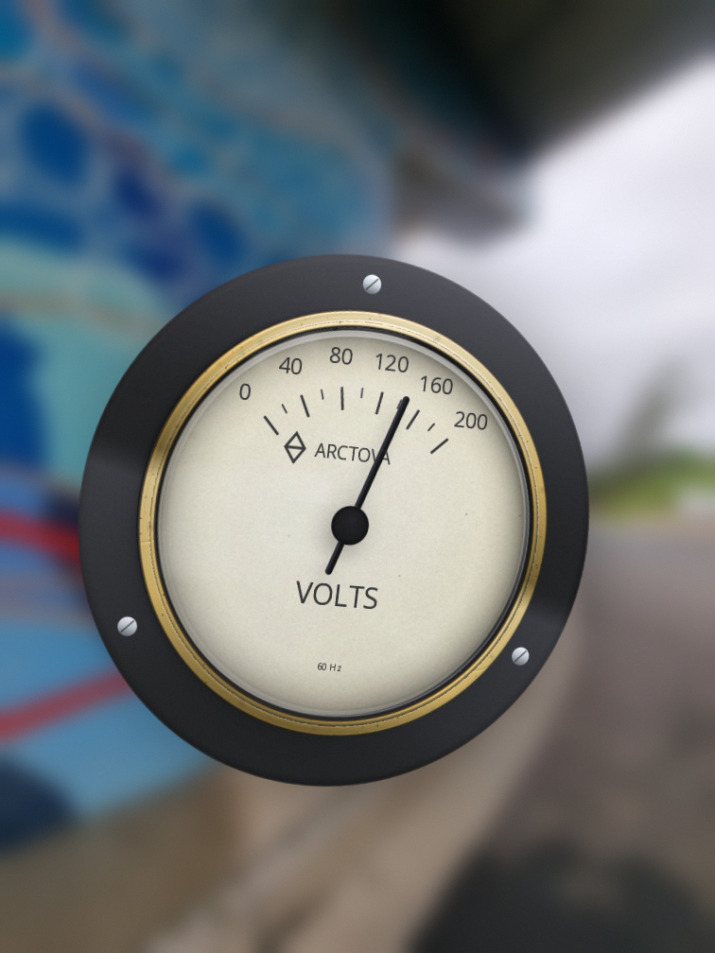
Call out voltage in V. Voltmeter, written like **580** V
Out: **140** V
